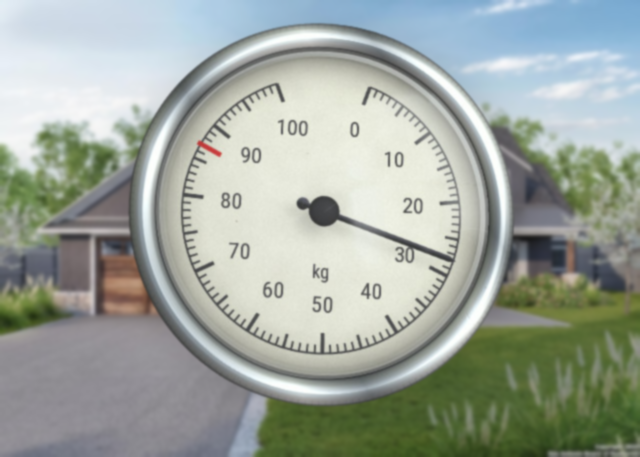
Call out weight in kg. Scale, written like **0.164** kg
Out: **28** kg
